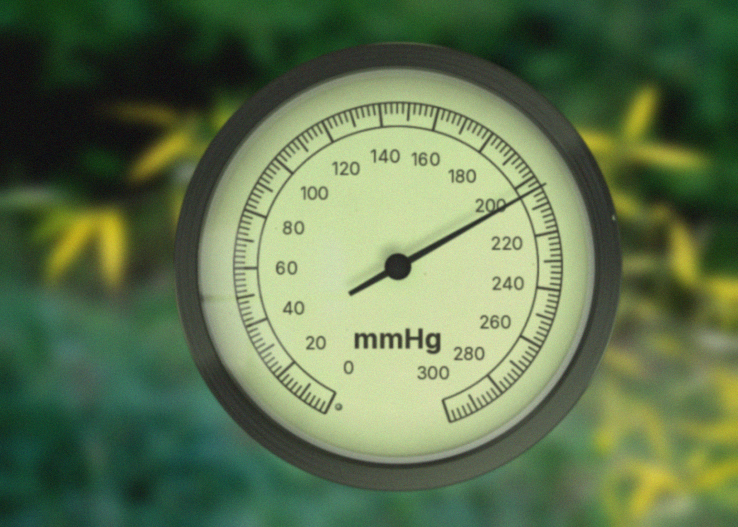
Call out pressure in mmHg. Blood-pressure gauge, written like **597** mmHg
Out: **204** mmHg
